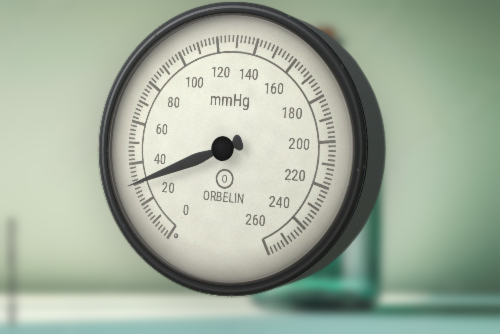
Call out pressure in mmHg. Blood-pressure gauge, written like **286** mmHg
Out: **30** mmHg
